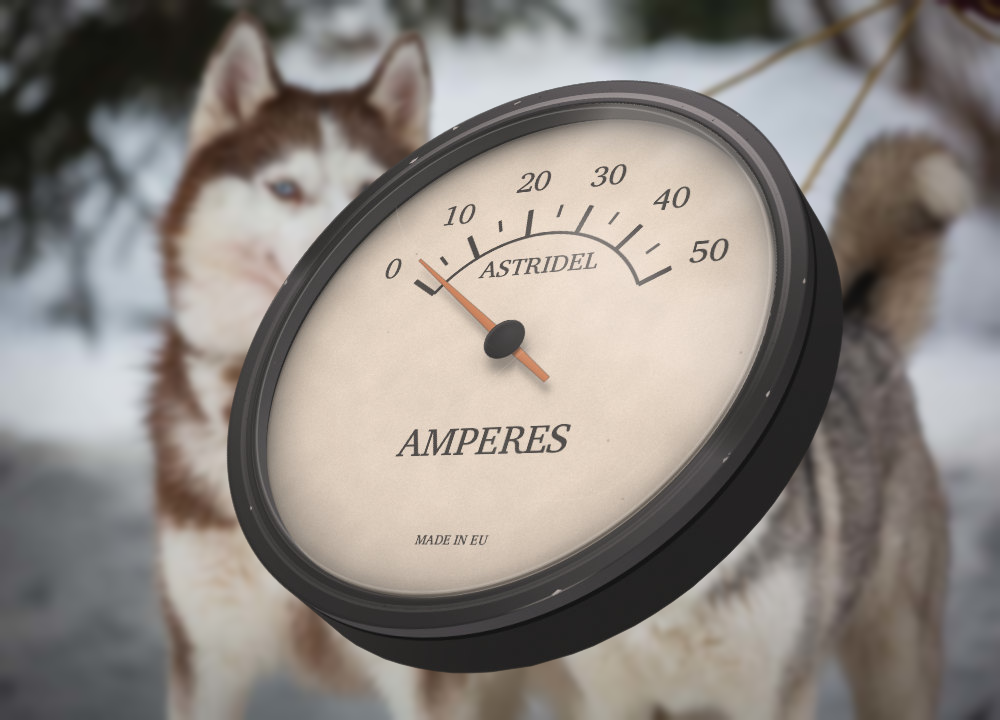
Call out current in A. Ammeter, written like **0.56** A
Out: **2.5** A
